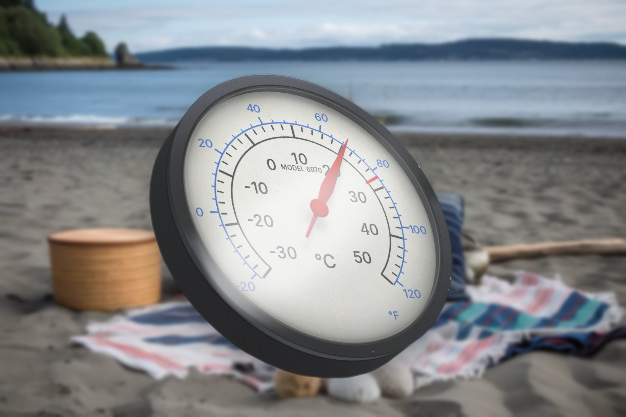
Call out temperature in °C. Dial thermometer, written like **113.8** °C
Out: **20** °C
